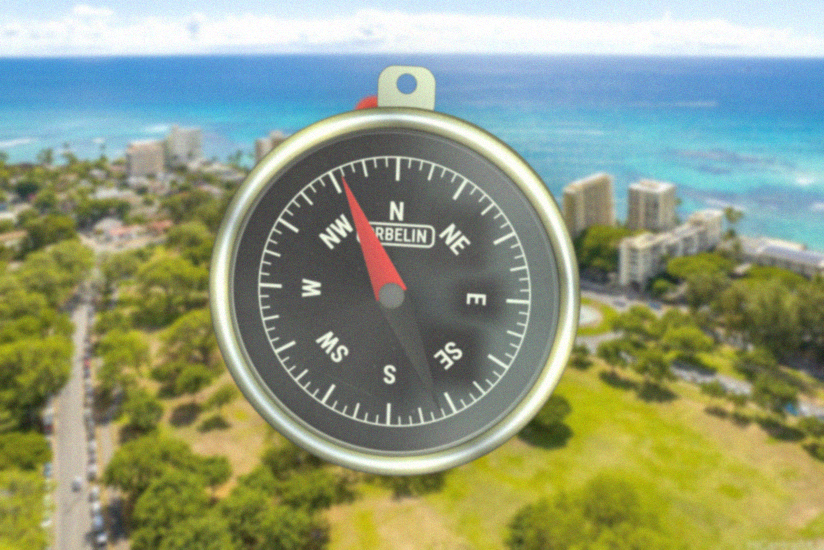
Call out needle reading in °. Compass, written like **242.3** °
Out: **335** °
